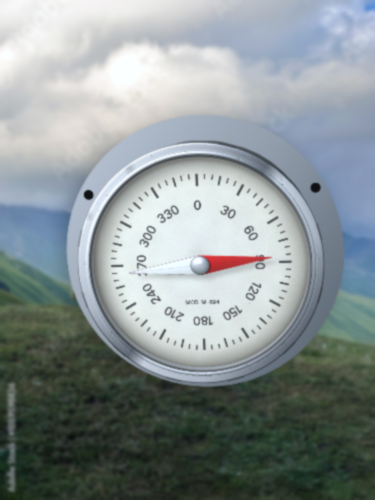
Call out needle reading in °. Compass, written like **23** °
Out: **85** °
